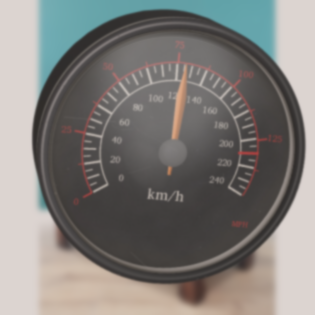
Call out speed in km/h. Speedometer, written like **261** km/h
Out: **125** km/h
